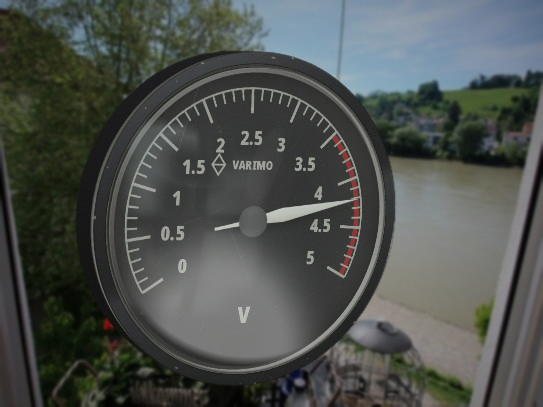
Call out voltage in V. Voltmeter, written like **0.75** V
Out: **4.2** V
